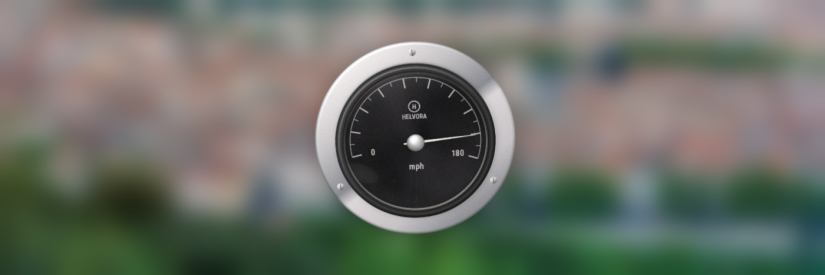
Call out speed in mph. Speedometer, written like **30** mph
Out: **160** mph
